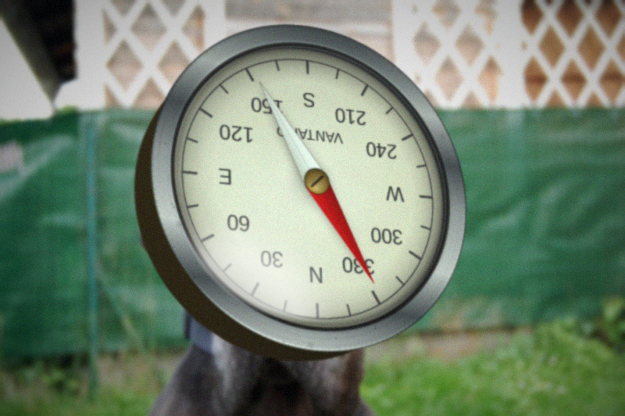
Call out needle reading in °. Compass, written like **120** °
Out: **330** °
